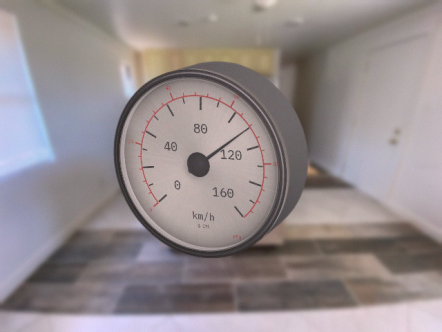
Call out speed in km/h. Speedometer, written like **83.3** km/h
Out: **110** km/h
